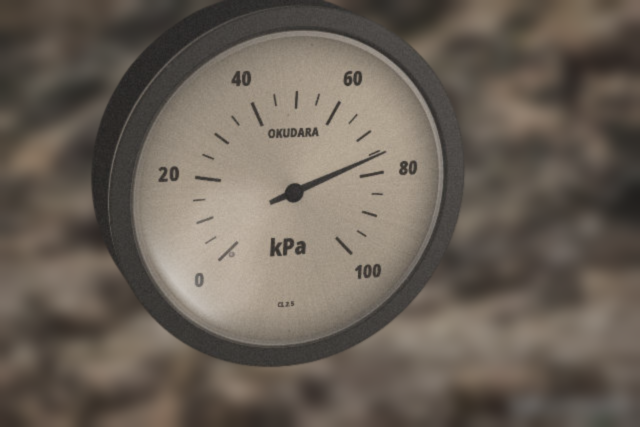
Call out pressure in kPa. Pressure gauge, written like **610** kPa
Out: **75** kPa
